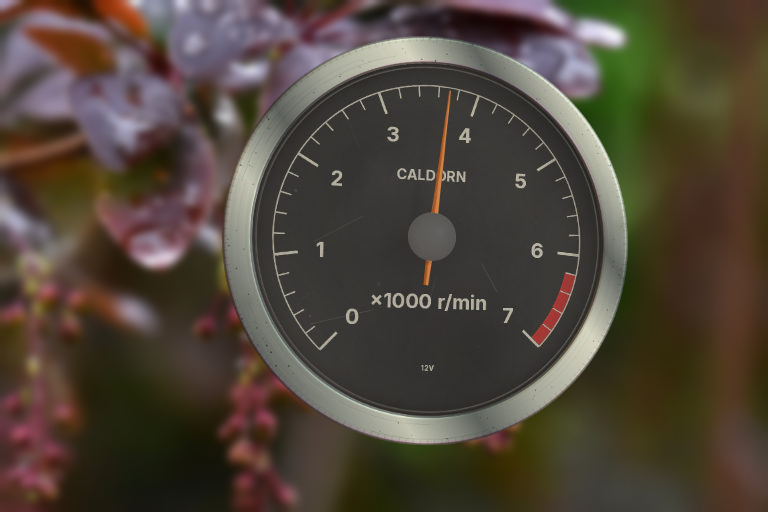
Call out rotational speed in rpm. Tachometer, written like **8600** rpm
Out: **3700** rpm
